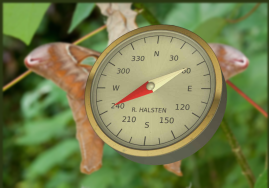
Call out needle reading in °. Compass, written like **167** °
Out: **240** °
